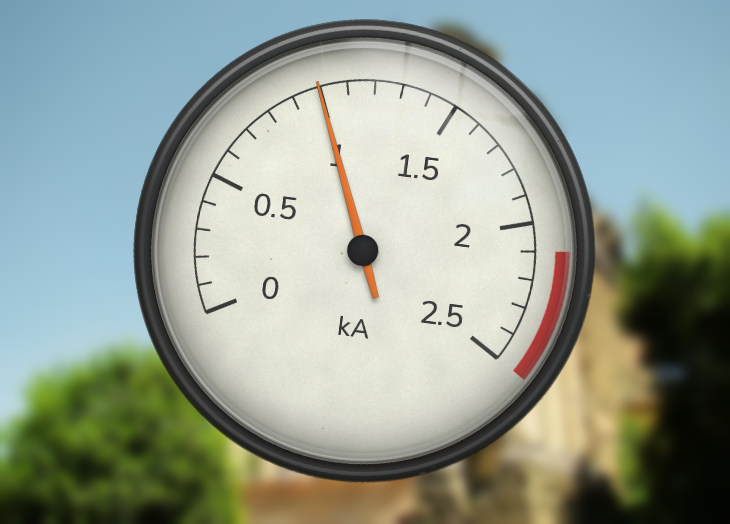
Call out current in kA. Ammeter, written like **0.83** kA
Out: **1** kA
